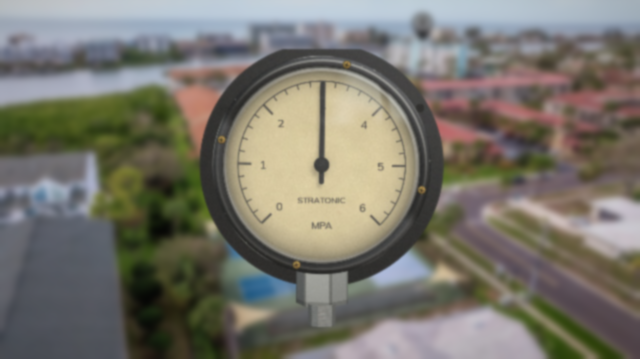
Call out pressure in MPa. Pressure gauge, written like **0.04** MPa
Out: **3** MPa
